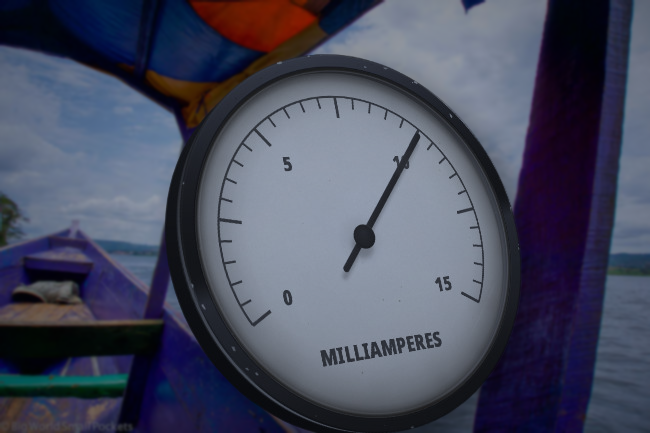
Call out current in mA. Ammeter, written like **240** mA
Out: **10** mA
